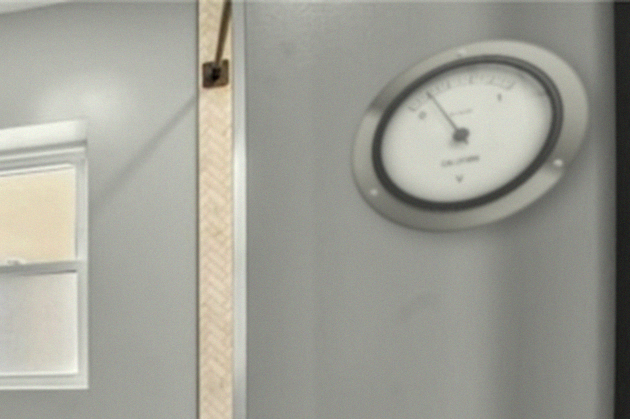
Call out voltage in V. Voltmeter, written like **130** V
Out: **0.2** V
